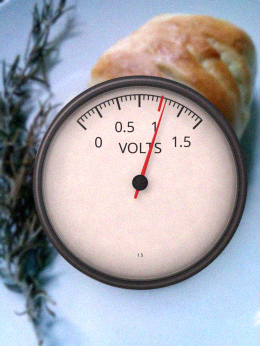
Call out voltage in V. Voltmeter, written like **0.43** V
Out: **1.05** V
